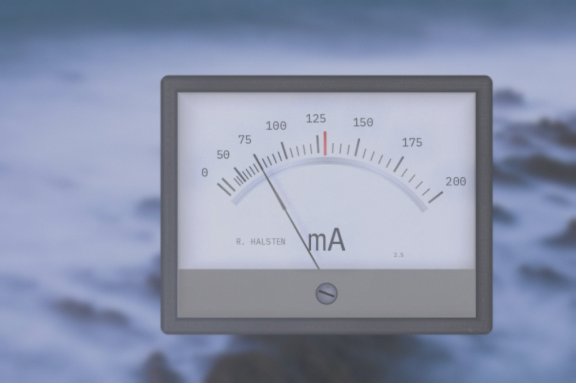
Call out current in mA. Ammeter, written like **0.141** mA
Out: **75** mA
